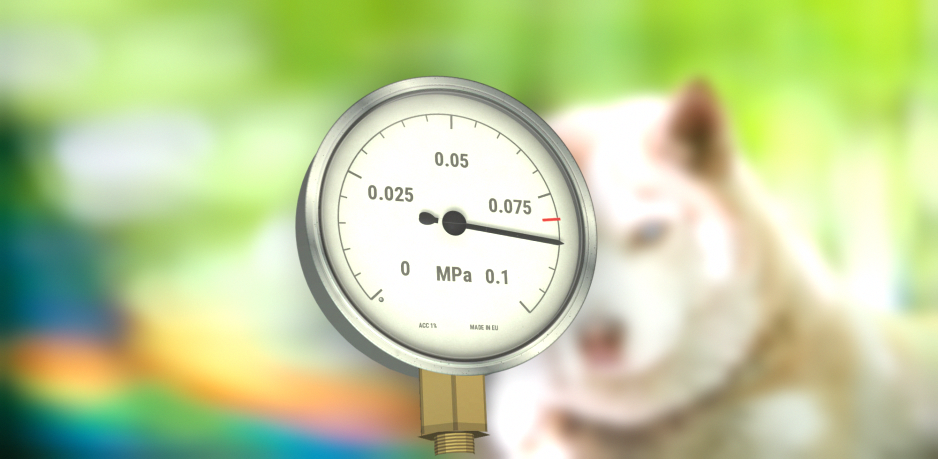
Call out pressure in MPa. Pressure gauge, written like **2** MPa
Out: **0.085** MPa
